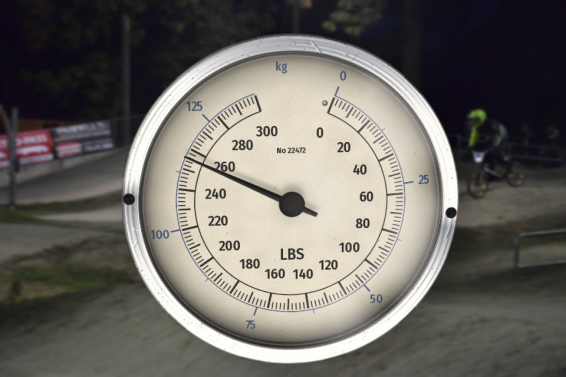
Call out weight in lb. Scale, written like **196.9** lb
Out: **256** lb
